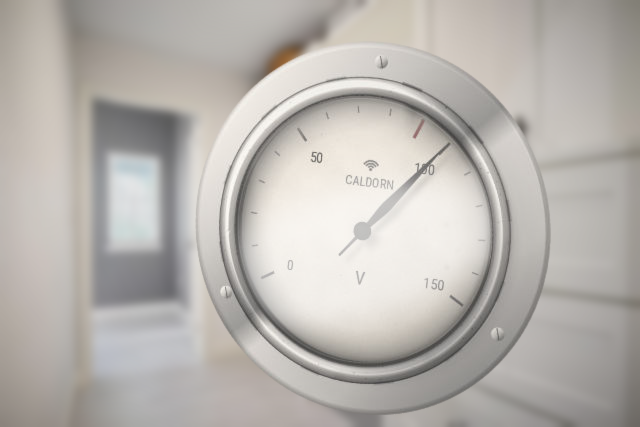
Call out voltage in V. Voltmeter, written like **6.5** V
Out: **100** V
